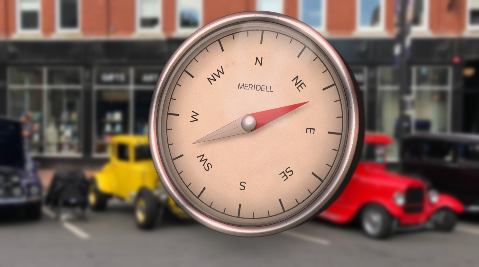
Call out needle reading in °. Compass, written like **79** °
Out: **65** °
